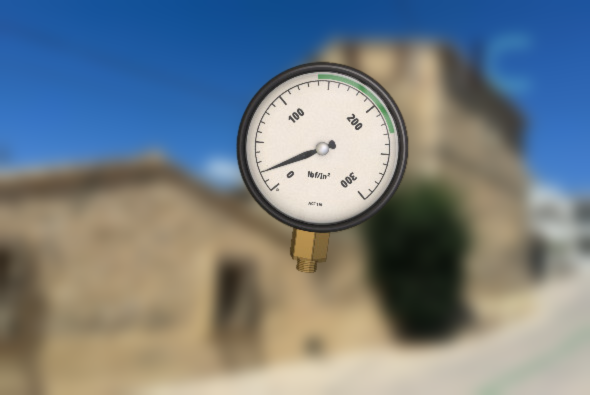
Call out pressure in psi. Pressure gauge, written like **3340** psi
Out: **20** psi
